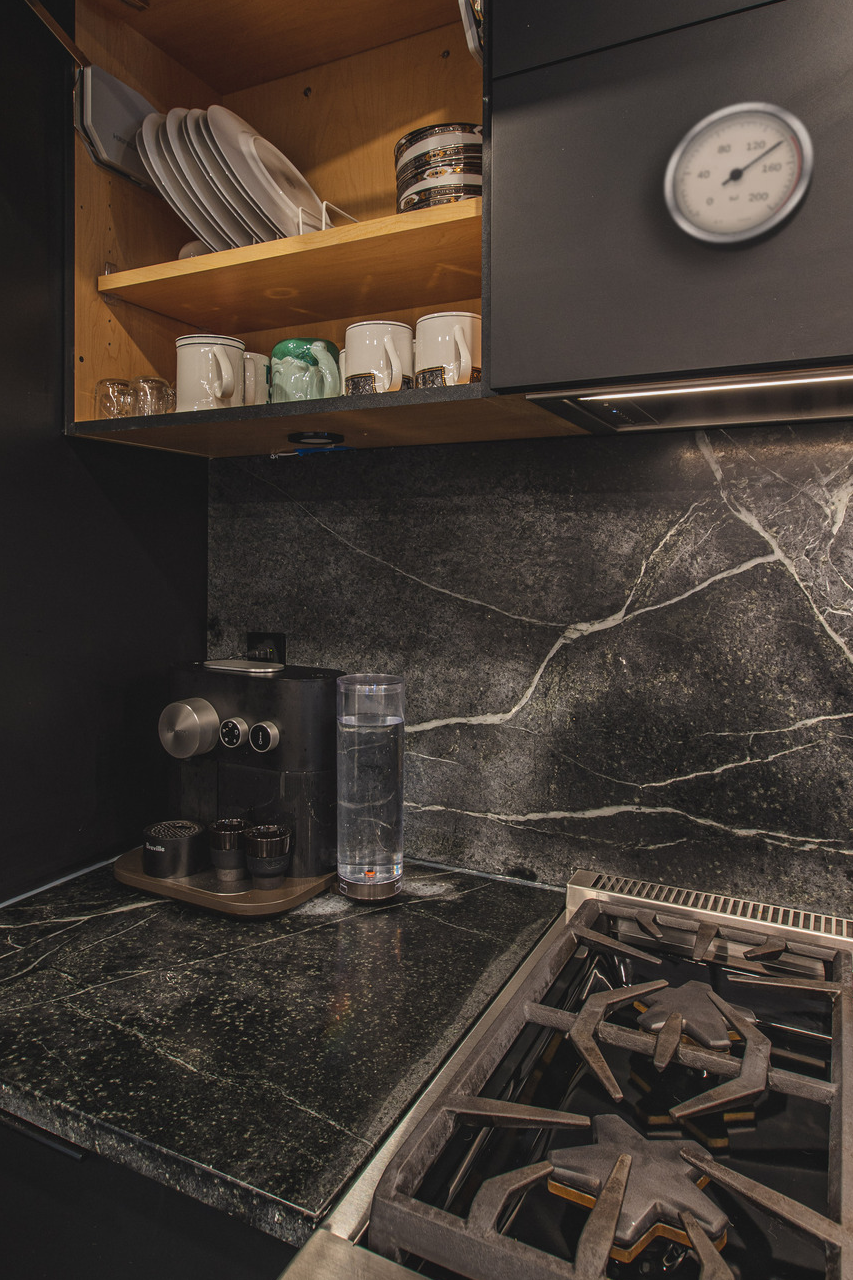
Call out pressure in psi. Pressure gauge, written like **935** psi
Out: **140** psi
